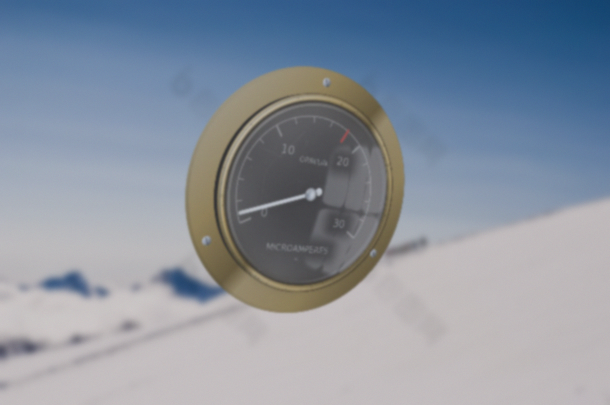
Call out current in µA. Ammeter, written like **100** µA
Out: **1** µA
